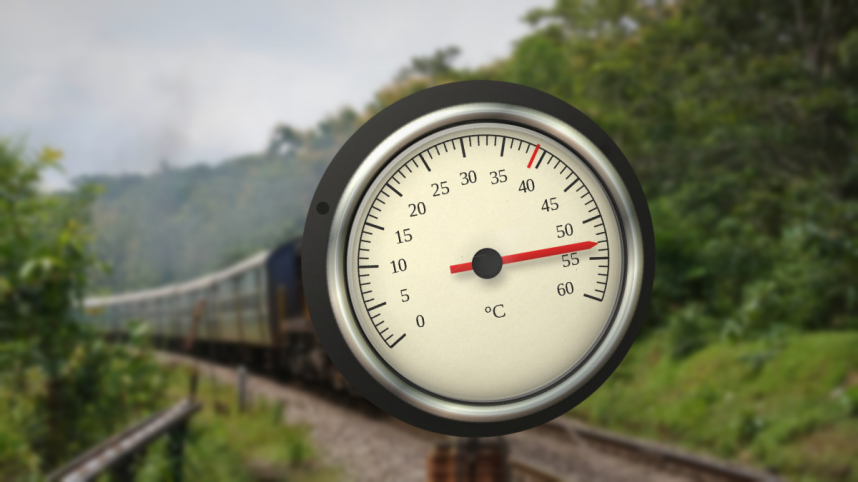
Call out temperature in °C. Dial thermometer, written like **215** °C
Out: **53** °C
